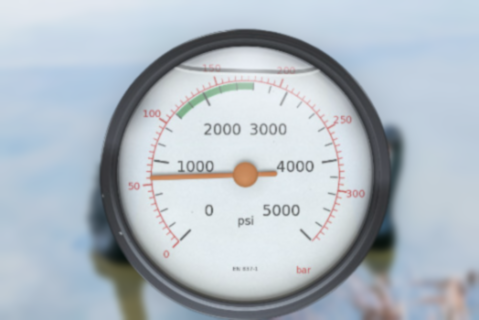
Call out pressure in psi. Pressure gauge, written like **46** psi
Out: **800** psi
